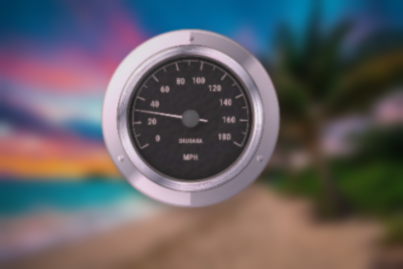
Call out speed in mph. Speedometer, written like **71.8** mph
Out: **30** mph
